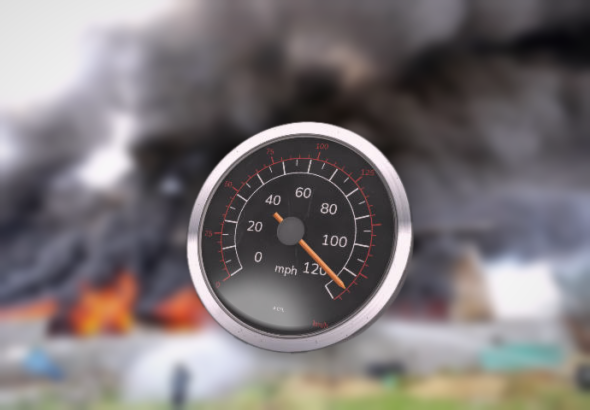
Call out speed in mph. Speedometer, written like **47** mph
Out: **115** mph
